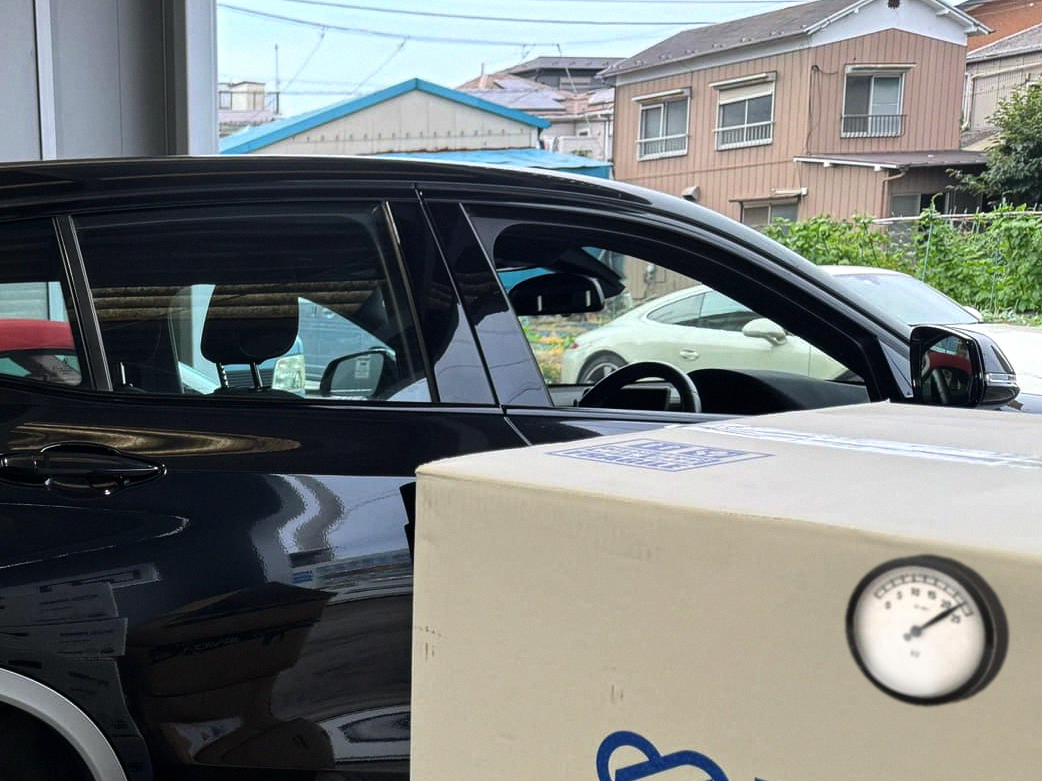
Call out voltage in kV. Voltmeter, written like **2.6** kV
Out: **22.5** kV
